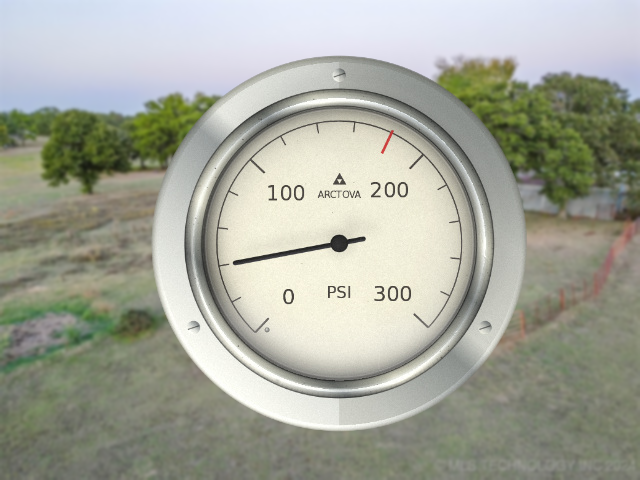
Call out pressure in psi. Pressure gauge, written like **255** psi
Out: **40** psi
